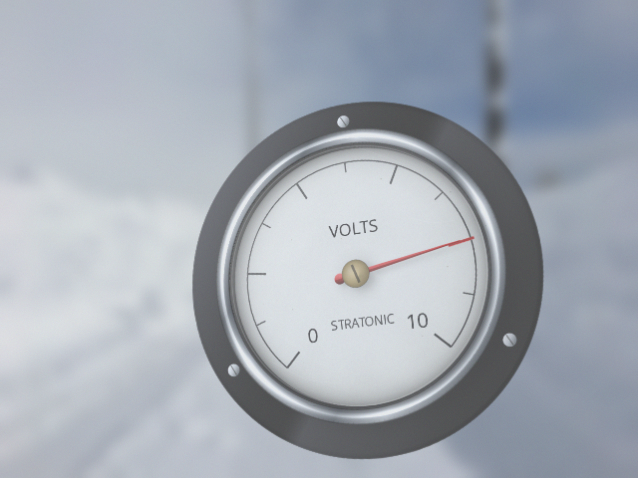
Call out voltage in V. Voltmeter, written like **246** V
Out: **8** V
